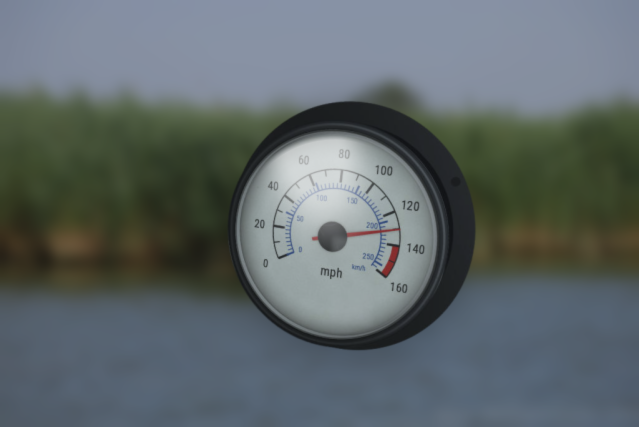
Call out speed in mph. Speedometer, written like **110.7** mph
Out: **130** mph
